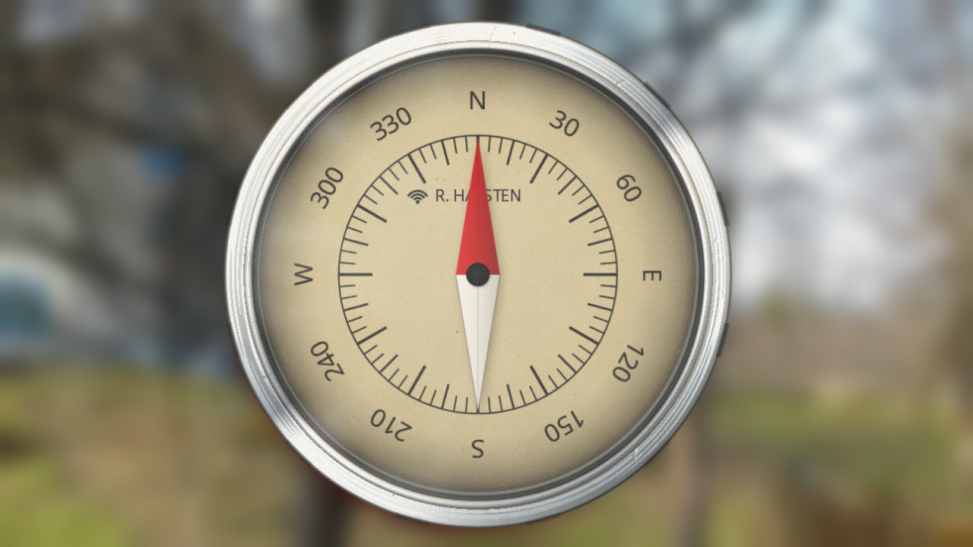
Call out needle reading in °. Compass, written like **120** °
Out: **0** °
